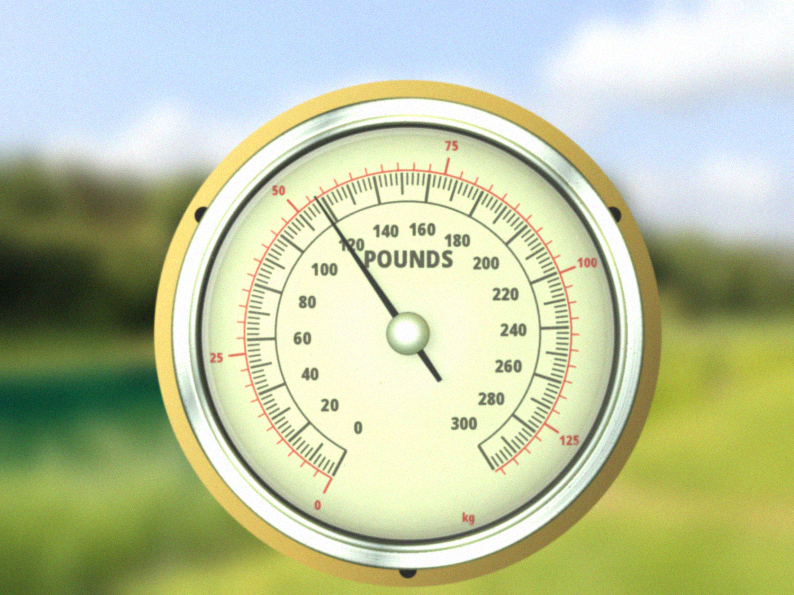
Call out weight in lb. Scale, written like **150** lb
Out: **118** lb
